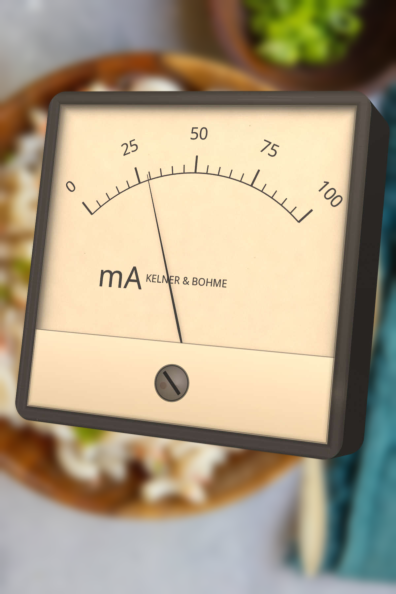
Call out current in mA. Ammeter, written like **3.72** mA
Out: **30** mA
